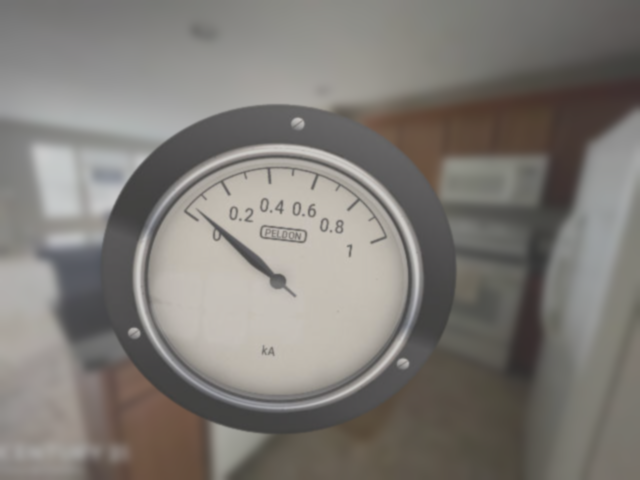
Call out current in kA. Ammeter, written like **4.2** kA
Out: **0.05** kA
